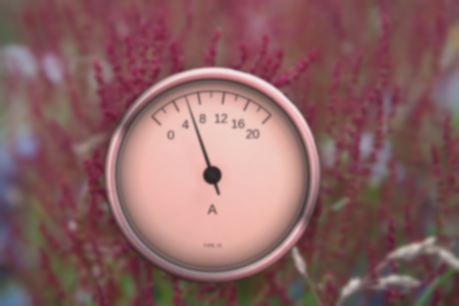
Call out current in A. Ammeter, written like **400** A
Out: **6** A
